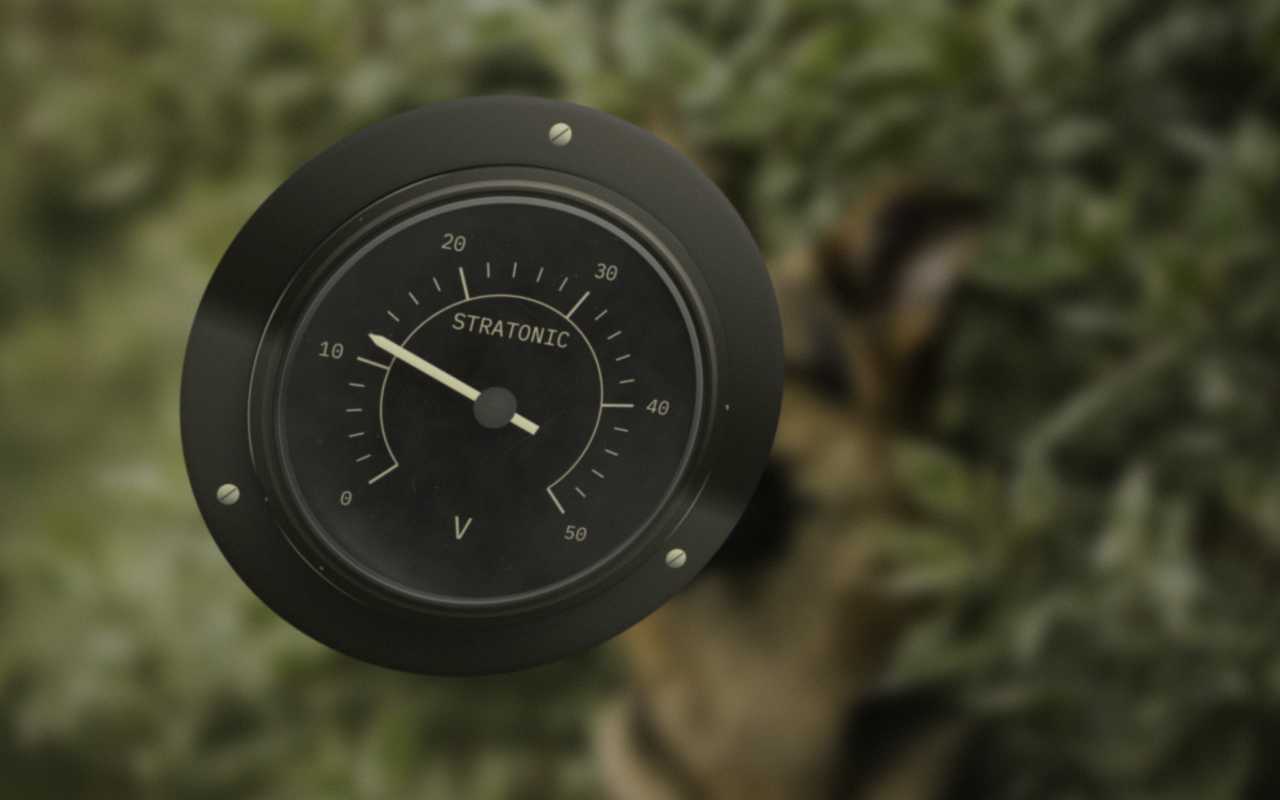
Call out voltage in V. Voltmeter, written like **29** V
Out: **12** V
